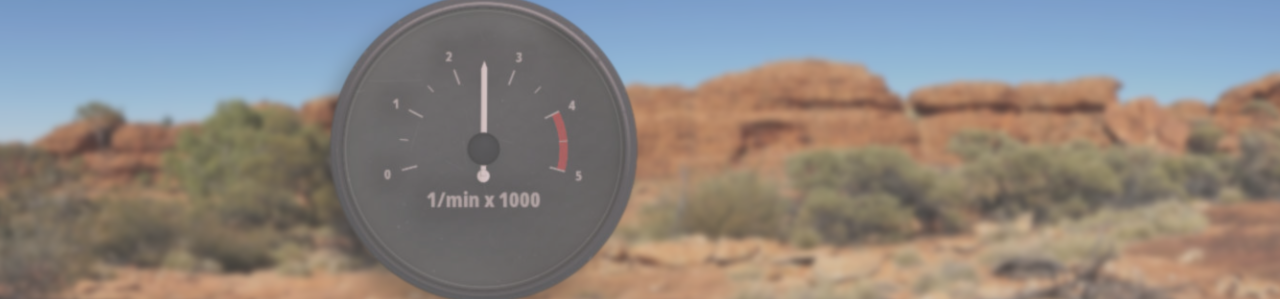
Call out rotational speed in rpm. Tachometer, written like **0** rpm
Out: **2500** rpm
